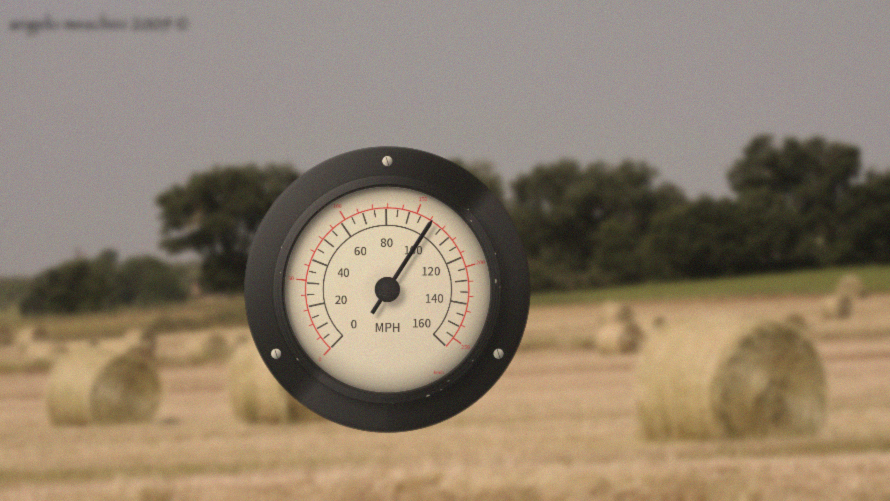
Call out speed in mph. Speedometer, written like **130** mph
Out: **100** mph
